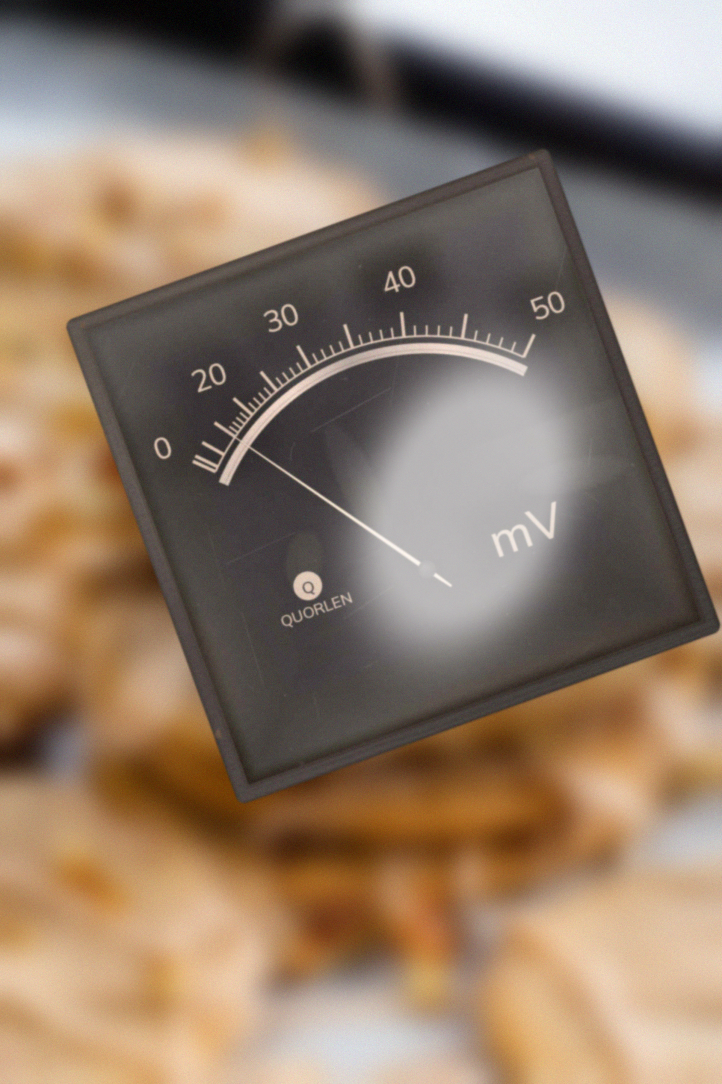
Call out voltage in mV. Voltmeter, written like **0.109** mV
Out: **15** mV
